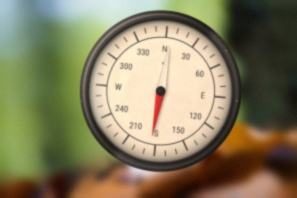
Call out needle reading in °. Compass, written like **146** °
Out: **185** °
